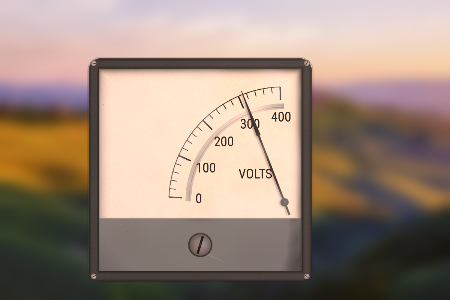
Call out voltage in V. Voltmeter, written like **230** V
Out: **310** V
